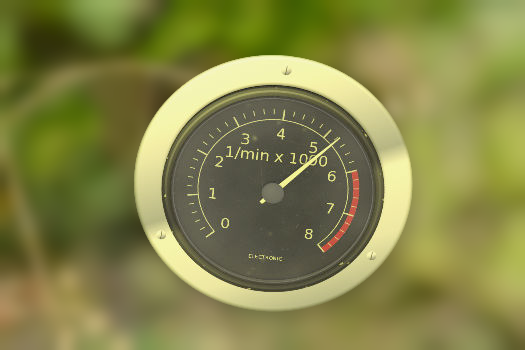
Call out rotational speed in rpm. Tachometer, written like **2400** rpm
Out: **5200** rpm
